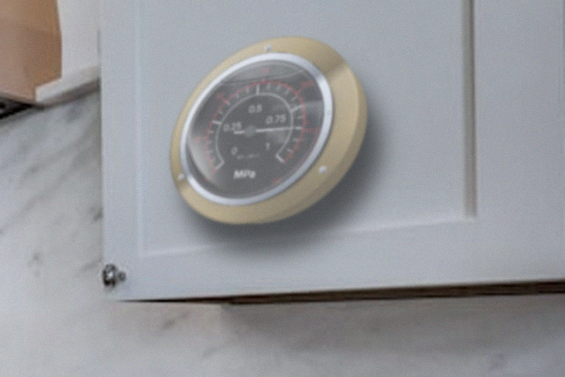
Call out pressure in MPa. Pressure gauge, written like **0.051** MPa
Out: **0.85** MPa
